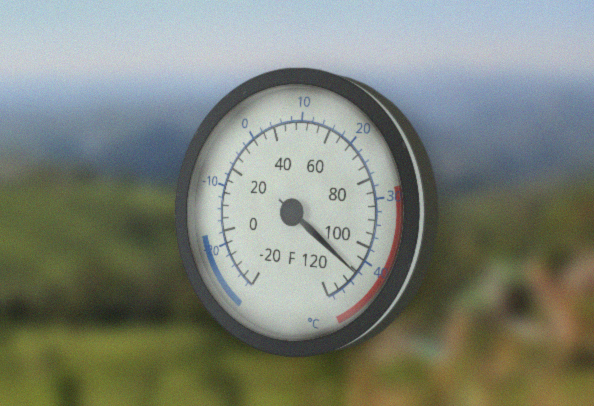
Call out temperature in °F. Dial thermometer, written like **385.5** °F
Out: **108** °F
